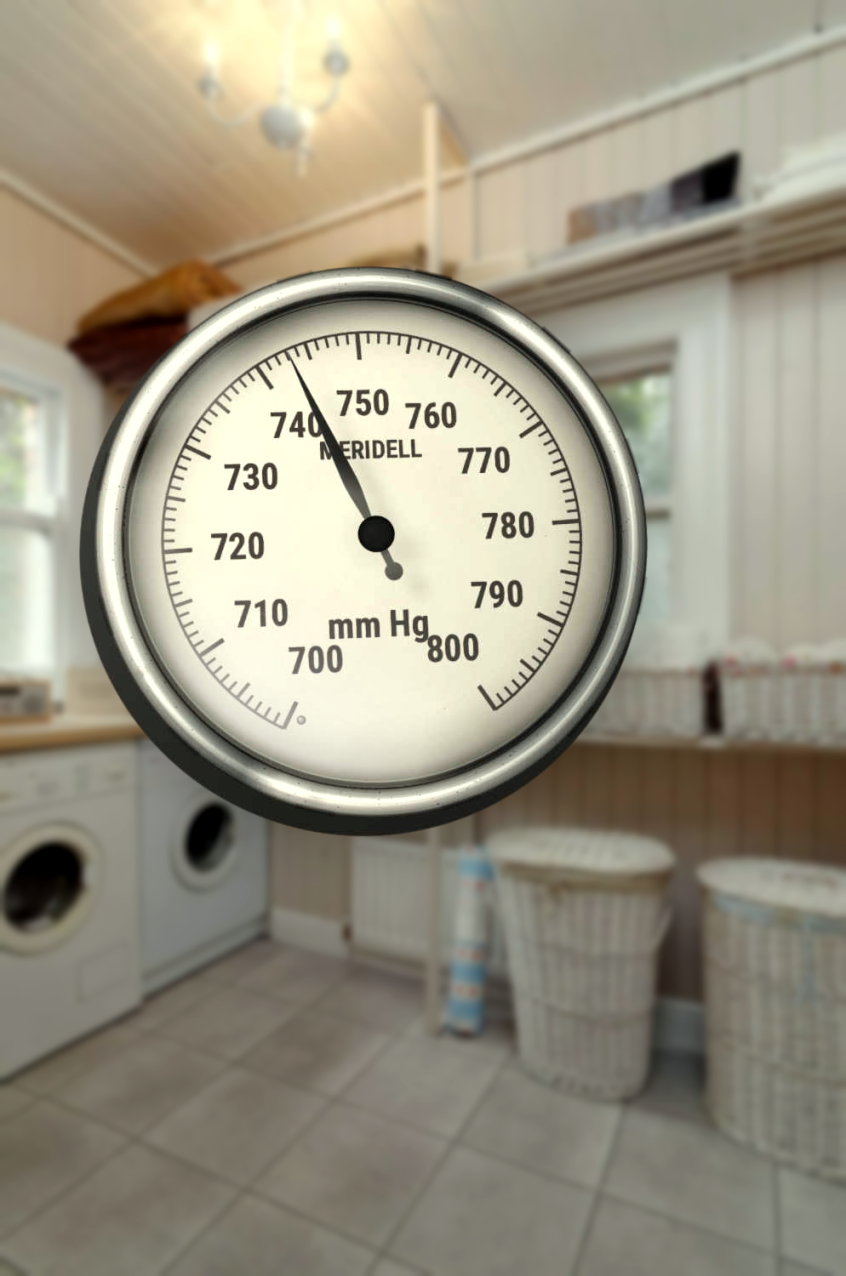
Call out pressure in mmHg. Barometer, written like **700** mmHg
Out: **743** mmHg
